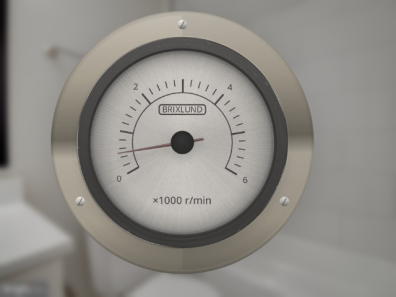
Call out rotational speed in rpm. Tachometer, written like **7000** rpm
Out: **500** rpm
